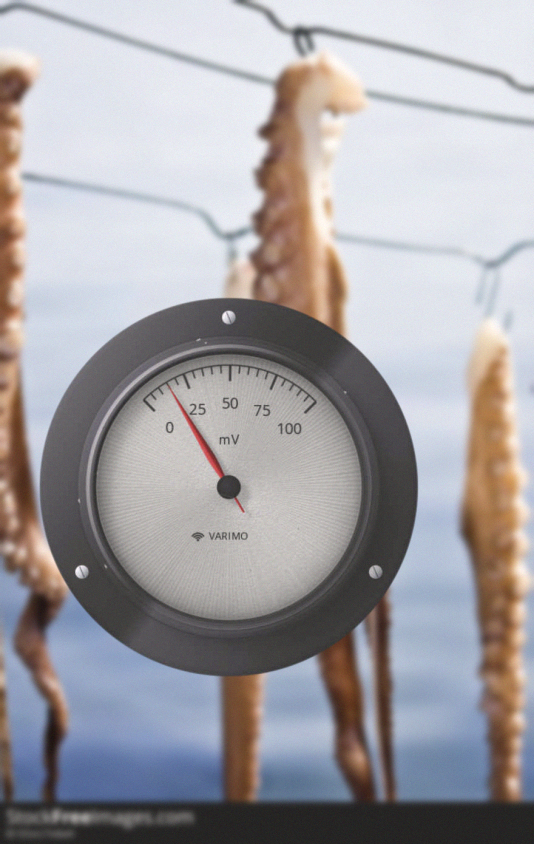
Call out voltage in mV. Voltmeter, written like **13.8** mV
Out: **15** mV
